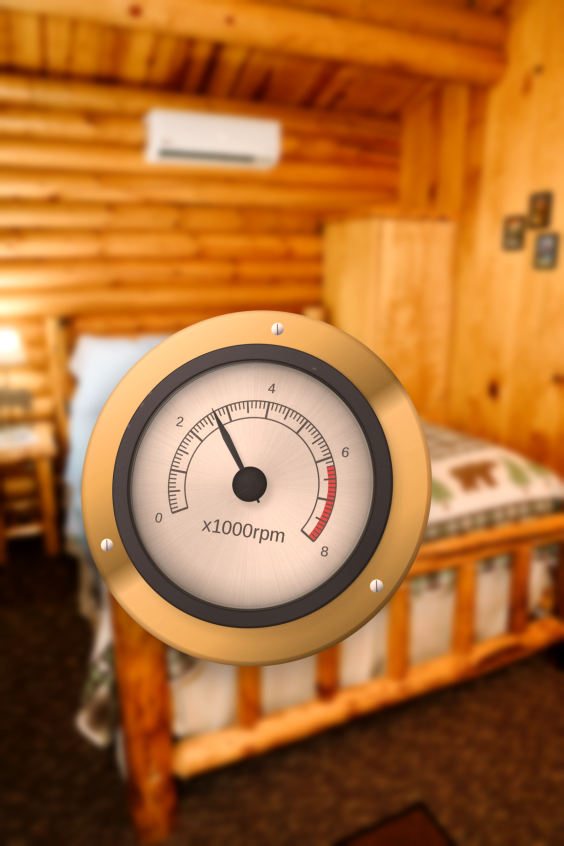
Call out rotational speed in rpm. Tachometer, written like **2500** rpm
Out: **2700** rpm
